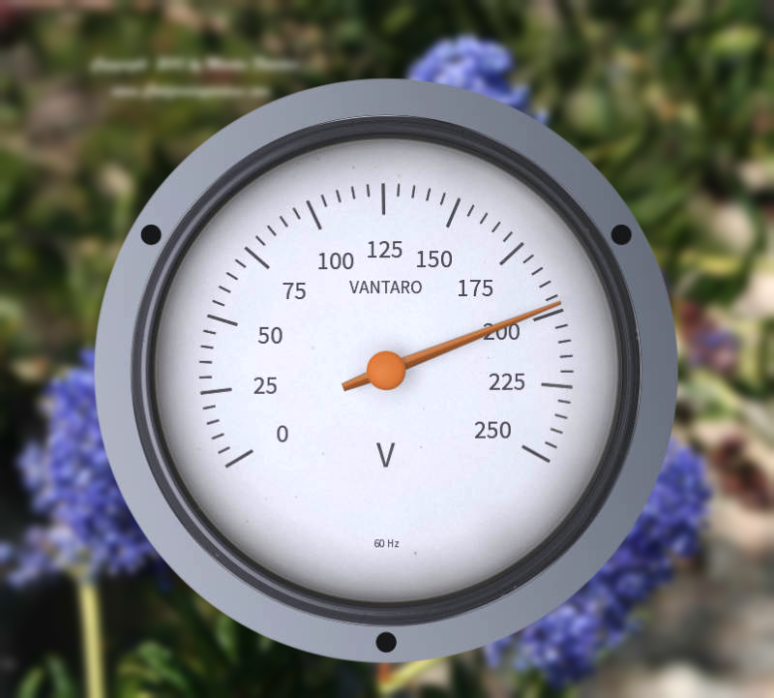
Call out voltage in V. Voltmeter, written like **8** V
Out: **197.5** V
